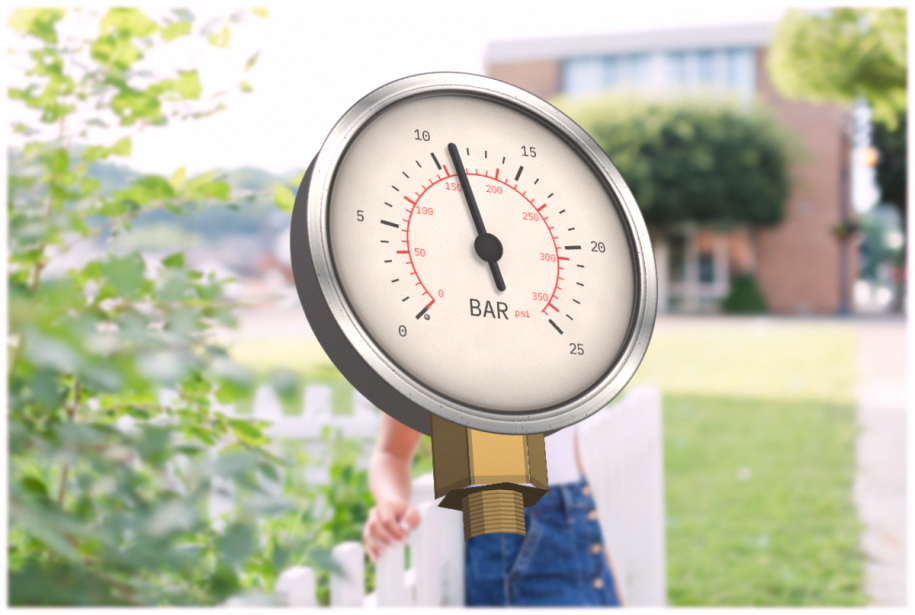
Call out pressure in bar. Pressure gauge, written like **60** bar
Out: **11** bar
